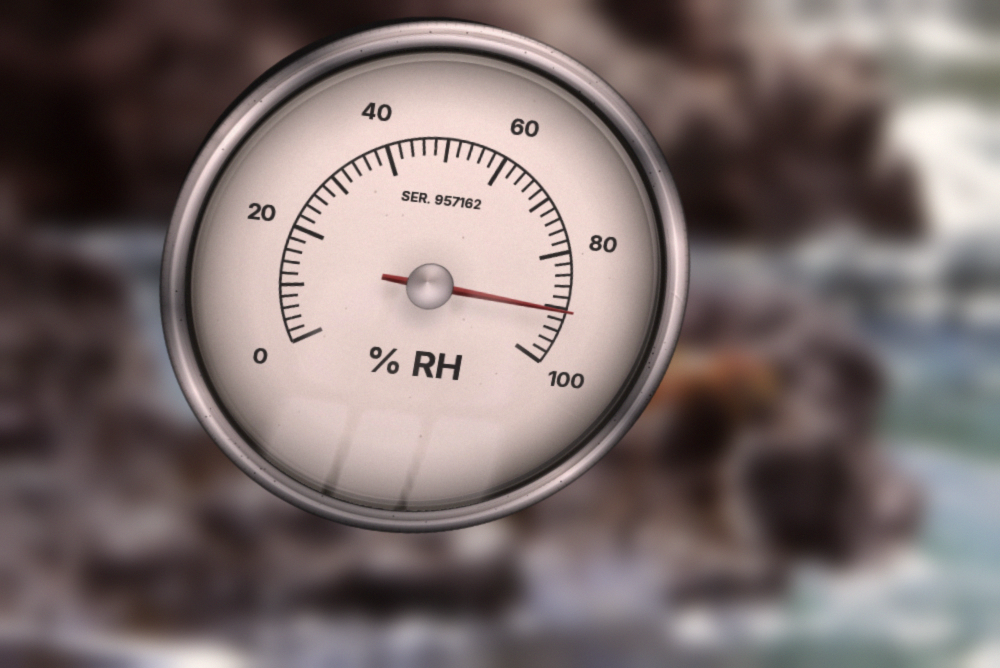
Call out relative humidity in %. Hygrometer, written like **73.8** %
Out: **90** %
